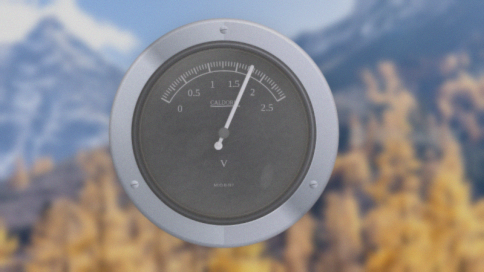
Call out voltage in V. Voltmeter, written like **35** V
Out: **1.75** V
